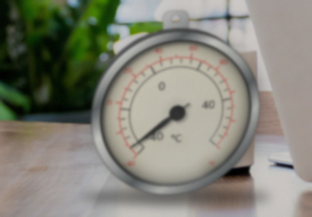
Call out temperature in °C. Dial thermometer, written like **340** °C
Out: **-36** °C
